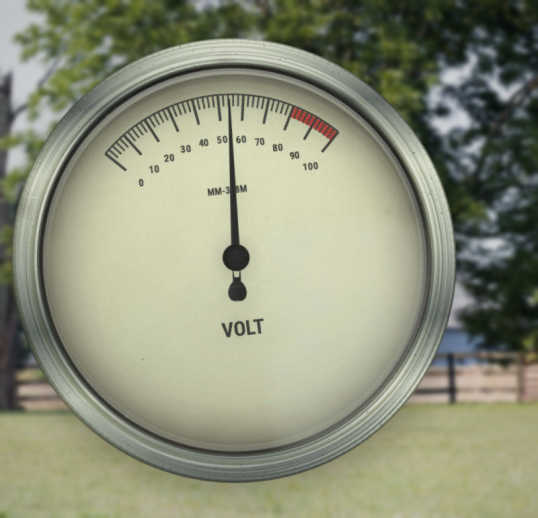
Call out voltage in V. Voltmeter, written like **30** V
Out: **54** V
